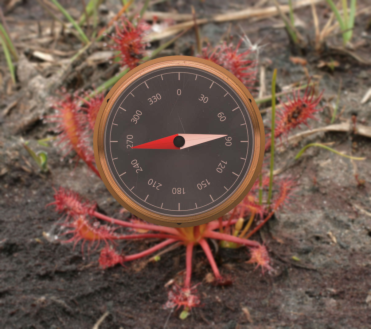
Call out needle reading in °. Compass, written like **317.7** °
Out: **262.5** °
